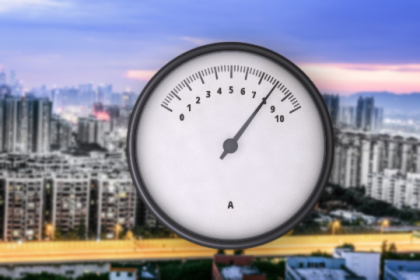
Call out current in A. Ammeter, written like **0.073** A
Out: **8** A
